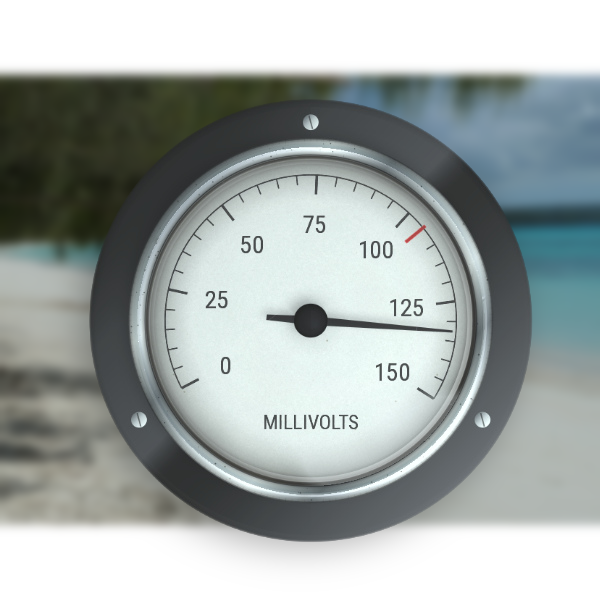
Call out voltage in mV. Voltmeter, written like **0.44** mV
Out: **132.5** mV
